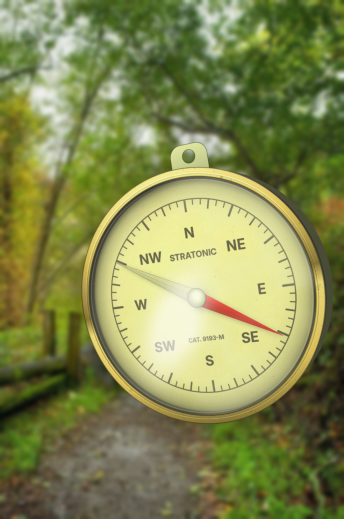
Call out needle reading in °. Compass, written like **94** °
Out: **120** °
